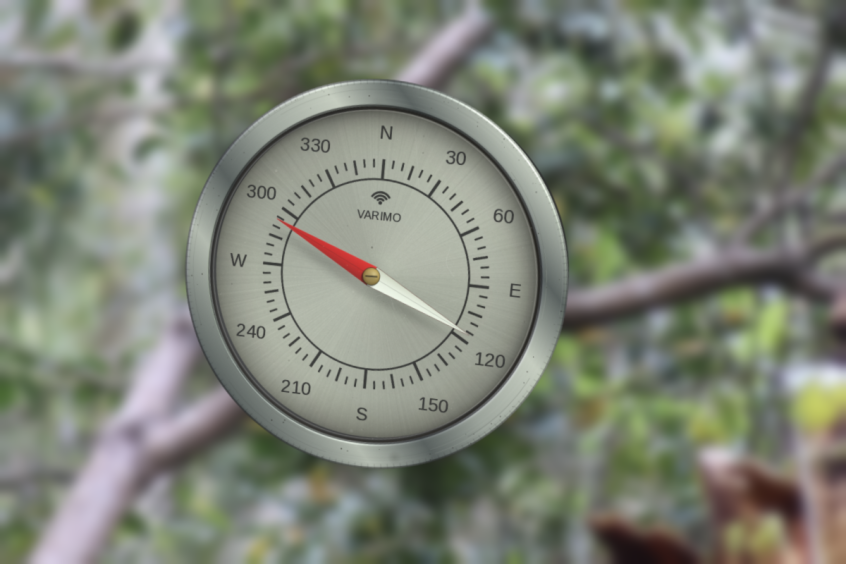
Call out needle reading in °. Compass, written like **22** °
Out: **295** °
